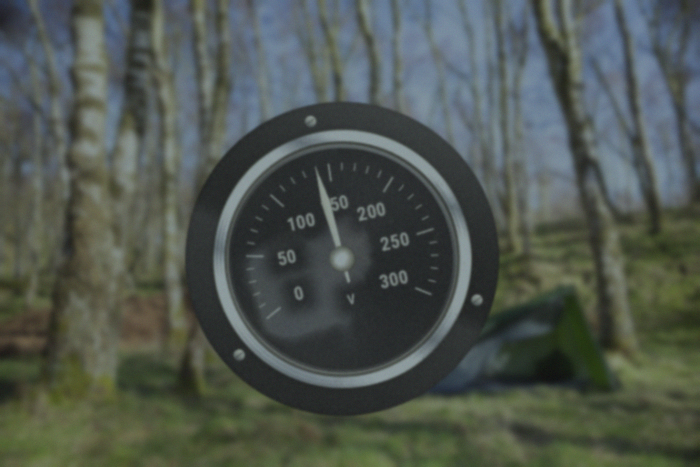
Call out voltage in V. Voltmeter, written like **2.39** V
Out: **140** V
